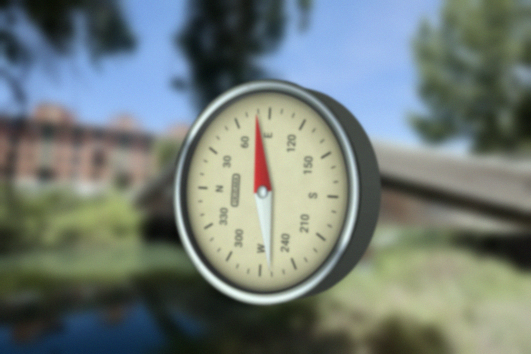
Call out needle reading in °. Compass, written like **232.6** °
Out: **80** °
